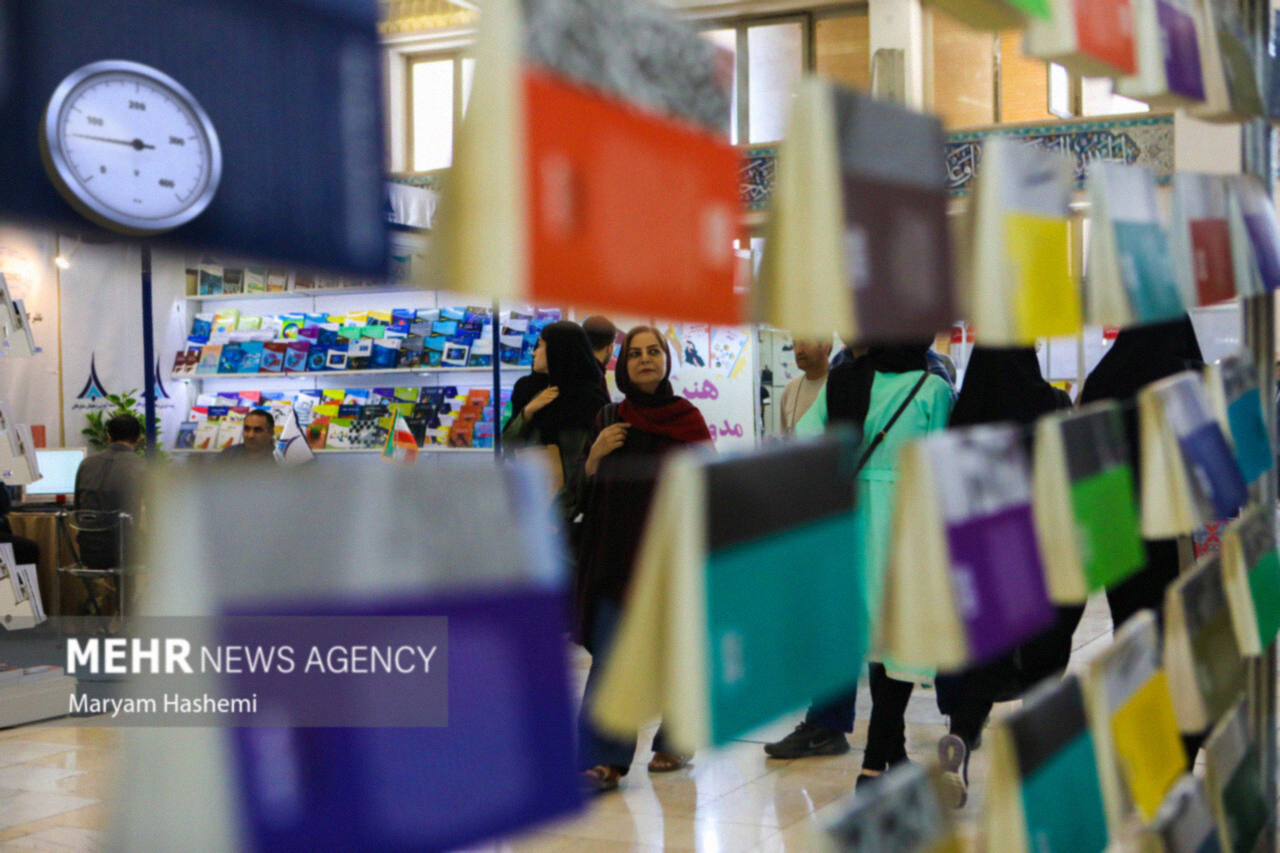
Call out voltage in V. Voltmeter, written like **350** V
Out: **60** V
